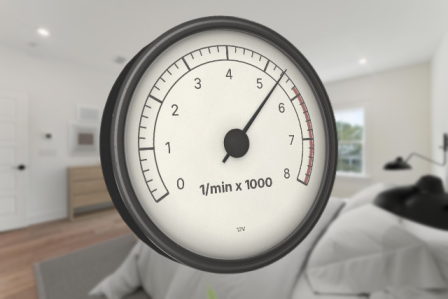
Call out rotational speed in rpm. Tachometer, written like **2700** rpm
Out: **5400** rpm
